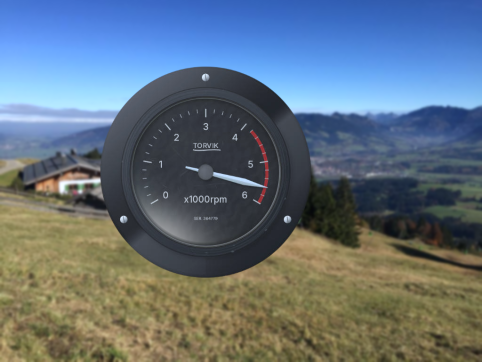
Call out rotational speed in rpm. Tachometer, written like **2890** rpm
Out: **5600** rpm
